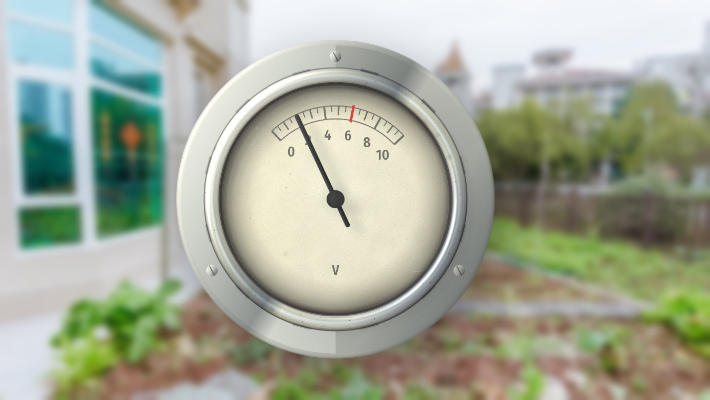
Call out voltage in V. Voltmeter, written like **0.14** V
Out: **2** V
